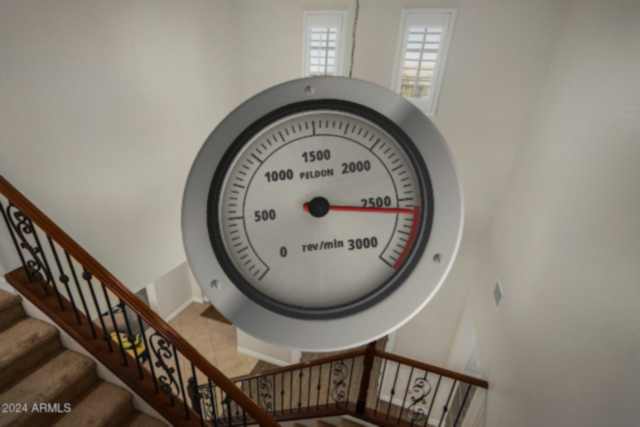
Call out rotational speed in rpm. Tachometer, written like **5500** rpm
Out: **2600** rpm
